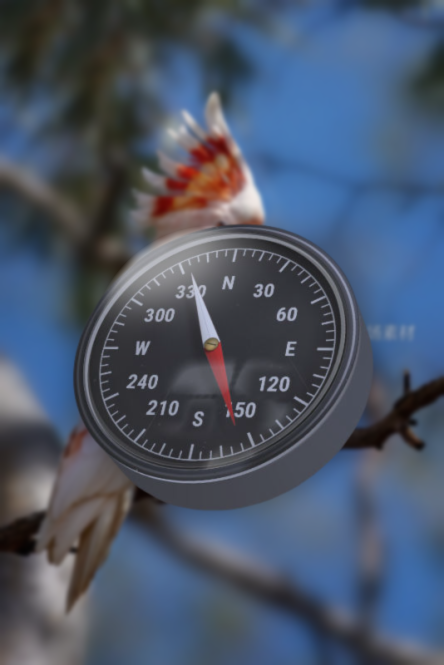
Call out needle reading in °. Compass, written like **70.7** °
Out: **155** °
